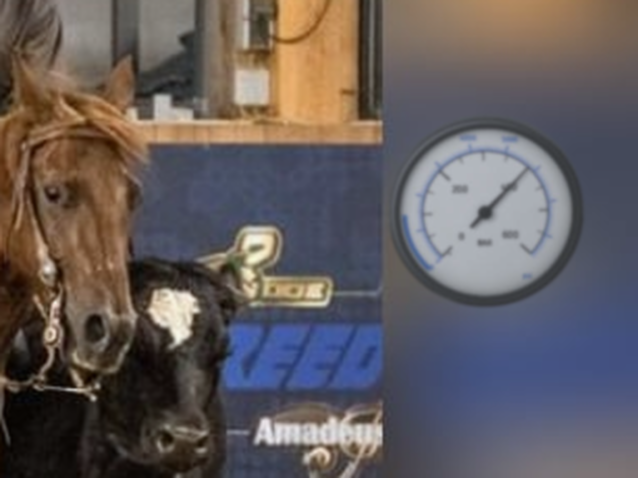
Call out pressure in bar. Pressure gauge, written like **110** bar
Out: **400** bar
